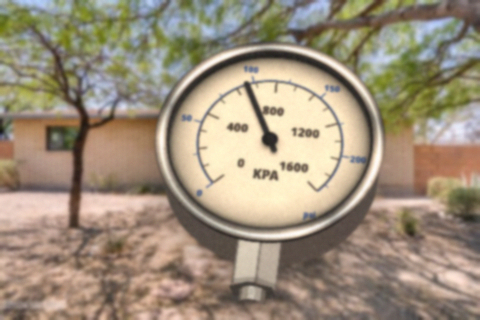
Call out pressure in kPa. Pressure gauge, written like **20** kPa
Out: **650** kPa
